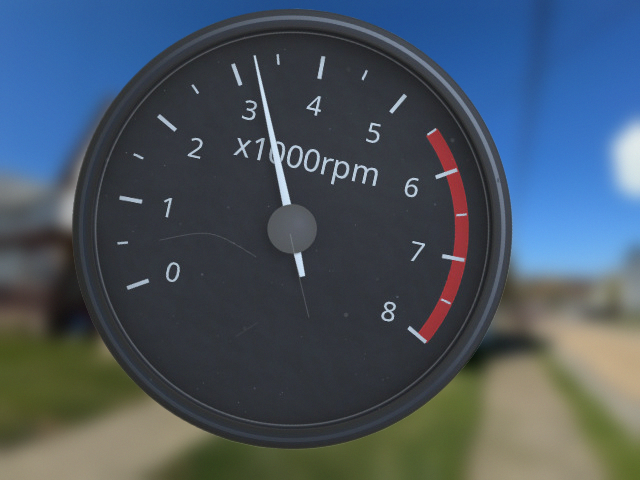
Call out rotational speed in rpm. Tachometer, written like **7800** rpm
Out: **3250** rpm
